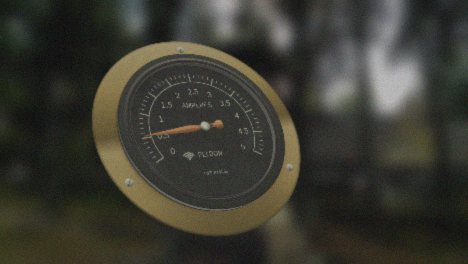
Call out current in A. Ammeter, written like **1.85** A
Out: **0.5** A
